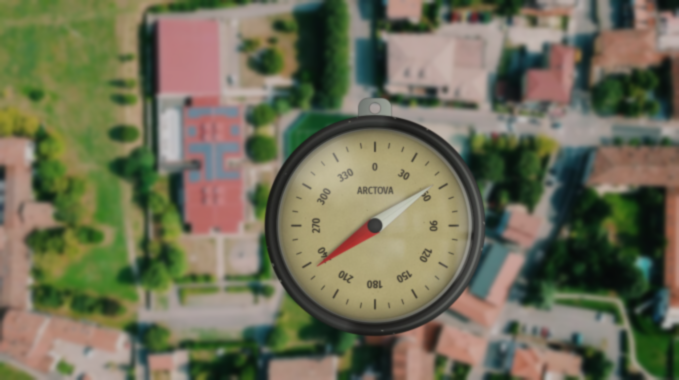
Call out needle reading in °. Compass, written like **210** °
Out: **235** °
